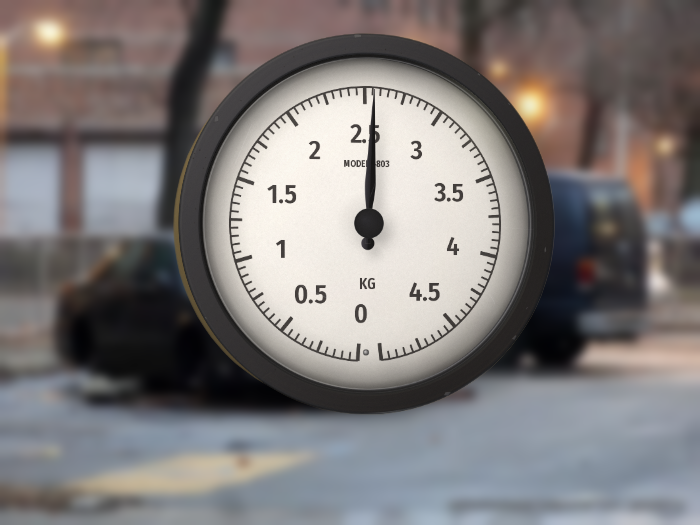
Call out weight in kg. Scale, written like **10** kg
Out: **2.55** kg
